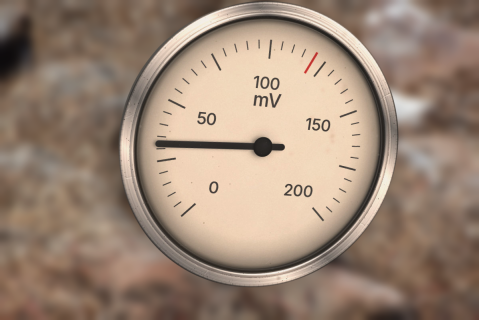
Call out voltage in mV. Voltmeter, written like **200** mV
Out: **32.5** mV
